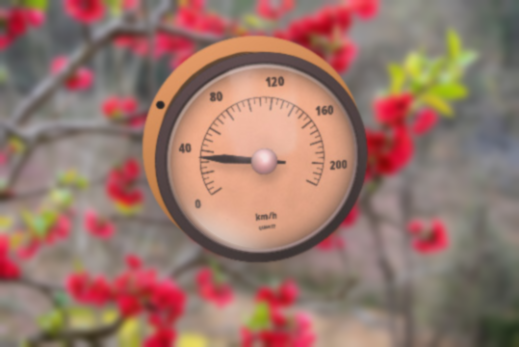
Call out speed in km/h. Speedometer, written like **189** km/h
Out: **35** km/h
